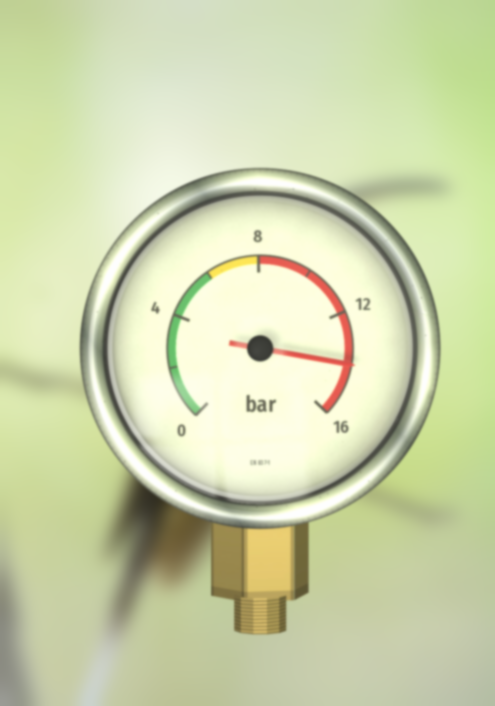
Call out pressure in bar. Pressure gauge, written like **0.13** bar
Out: **14** bar
